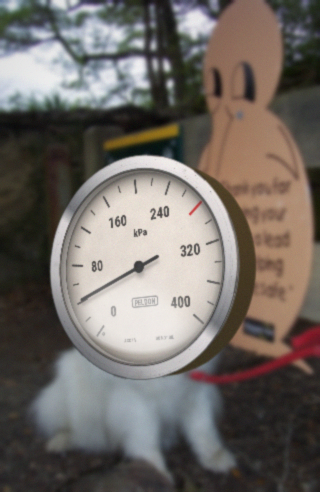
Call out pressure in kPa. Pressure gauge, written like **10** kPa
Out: **40** kPa
